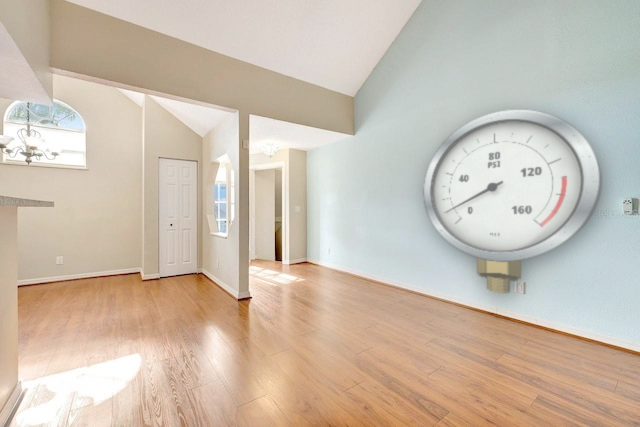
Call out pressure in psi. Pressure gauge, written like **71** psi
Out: **10** psi
